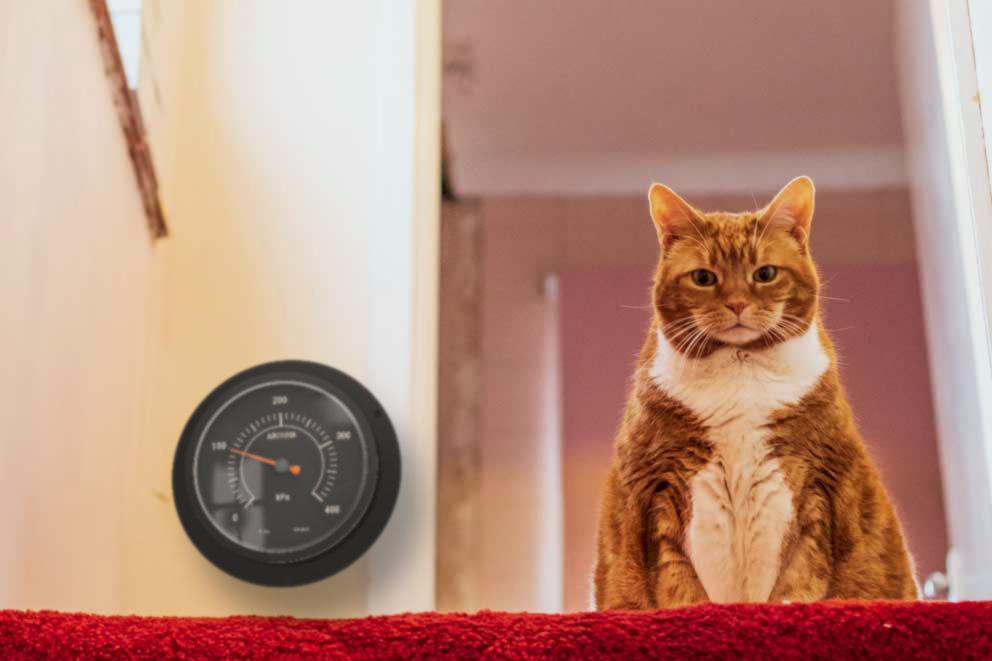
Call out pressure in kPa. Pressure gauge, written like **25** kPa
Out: **100** kPa
